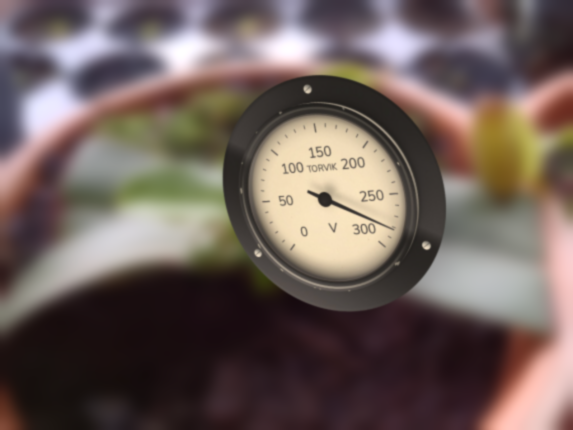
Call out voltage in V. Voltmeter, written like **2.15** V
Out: **280** V
